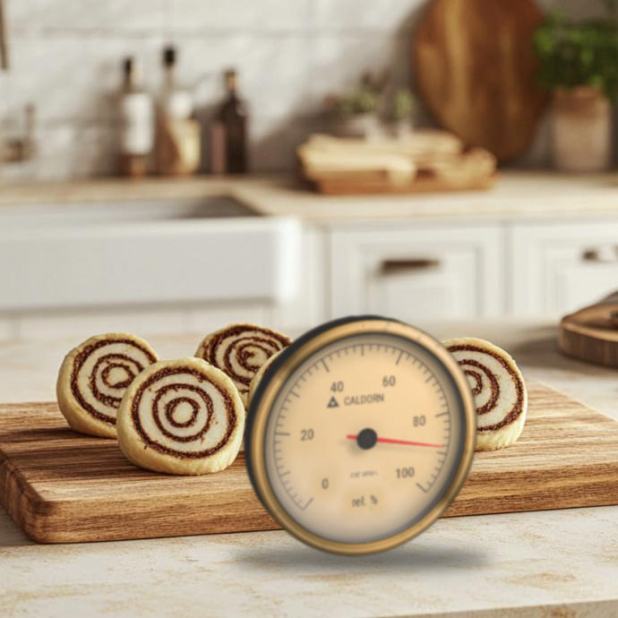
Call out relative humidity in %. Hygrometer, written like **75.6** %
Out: **88** %
